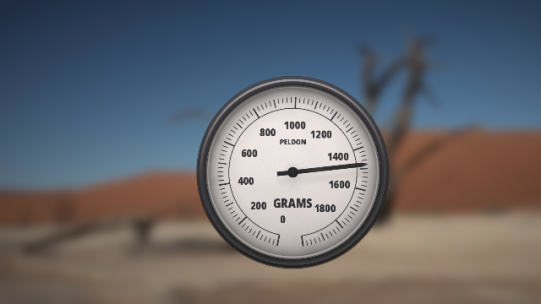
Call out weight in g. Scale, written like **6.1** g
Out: **1480** g
